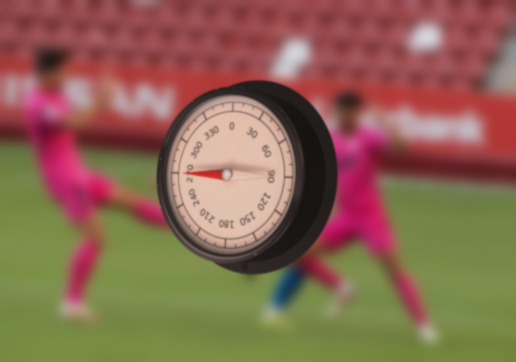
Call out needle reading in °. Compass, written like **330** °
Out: **270** °
